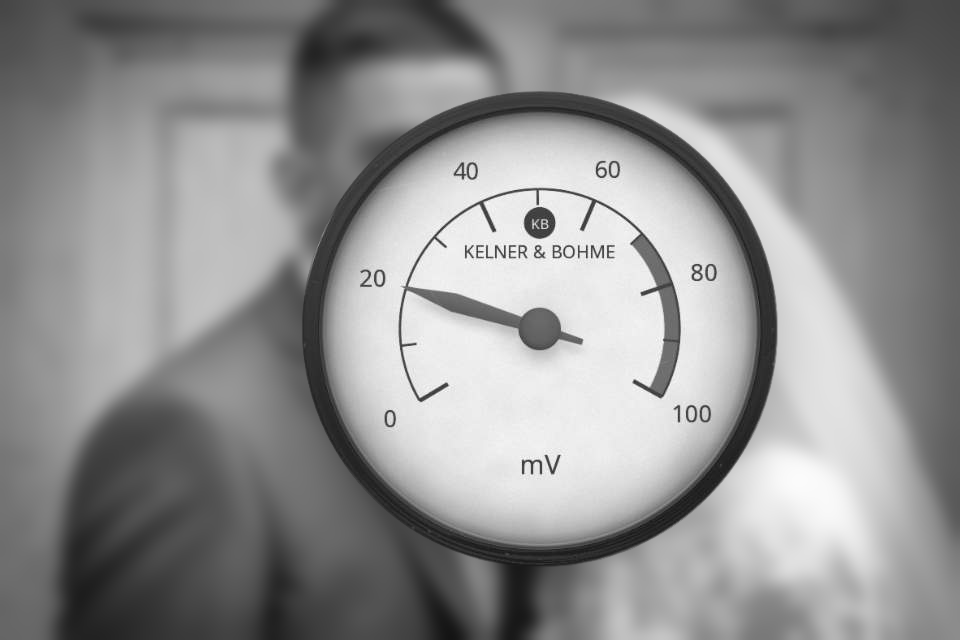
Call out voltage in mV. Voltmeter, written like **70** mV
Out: **20** mV
